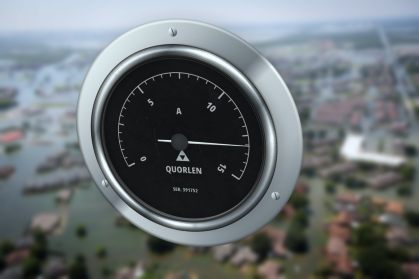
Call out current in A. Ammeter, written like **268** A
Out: **13** A
